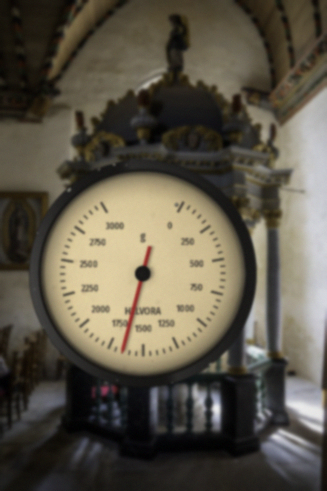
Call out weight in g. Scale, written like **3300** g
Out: **1650** g
